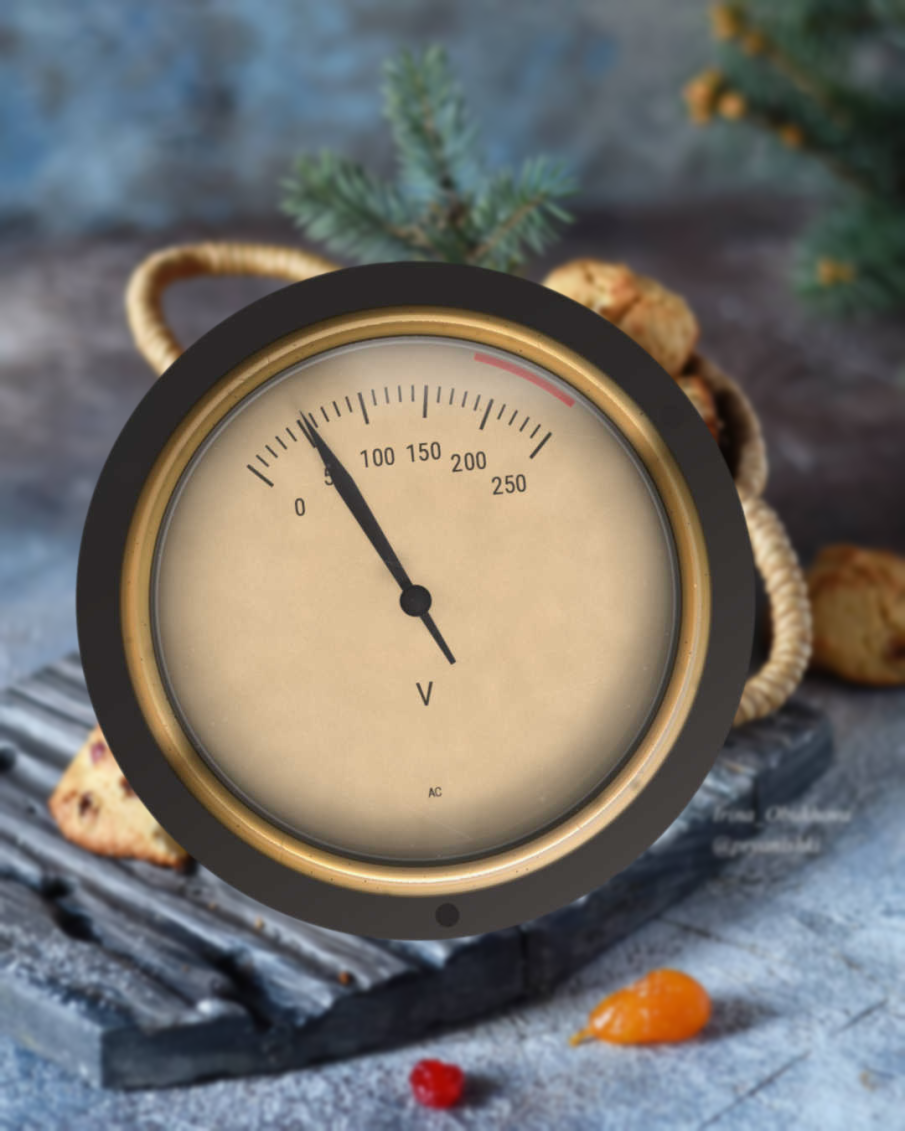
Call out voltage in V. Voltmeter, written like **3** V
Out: **55** V
